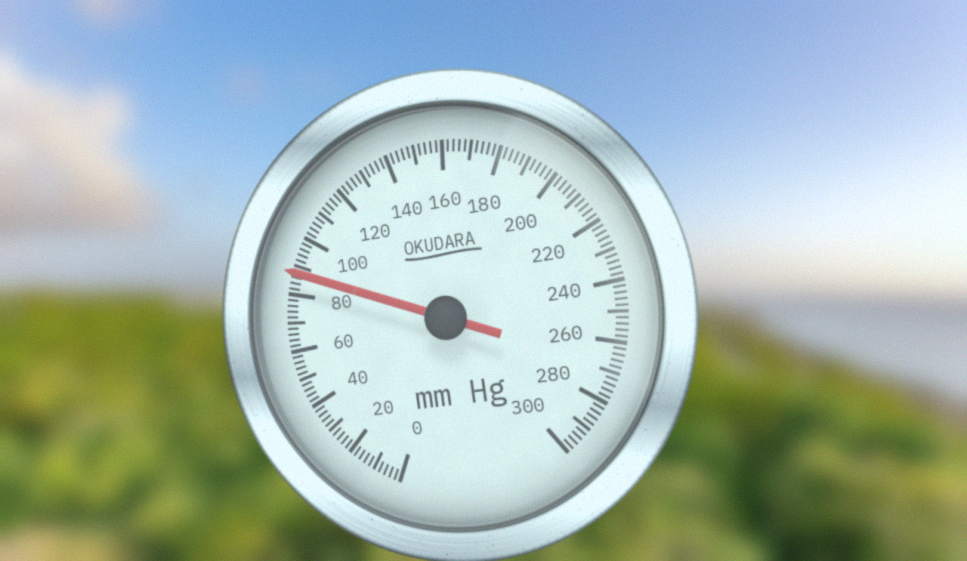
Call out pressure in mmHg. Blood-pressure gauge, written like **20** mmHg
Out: **88** mmHg
